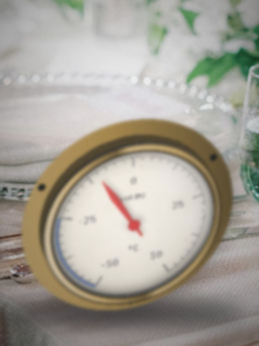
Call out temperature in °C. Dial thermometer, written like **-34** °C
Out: **-10** °C
